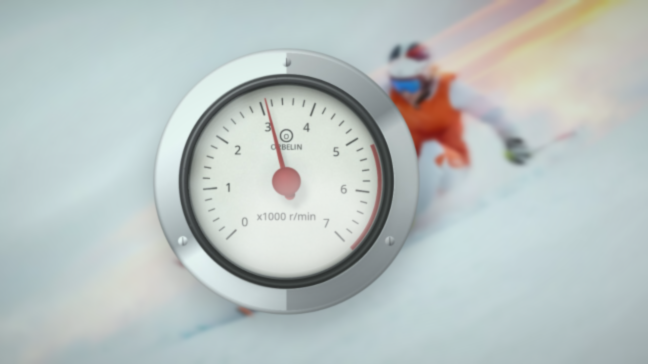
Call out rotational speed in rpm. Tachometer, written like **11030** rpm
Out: **3100** rpm
